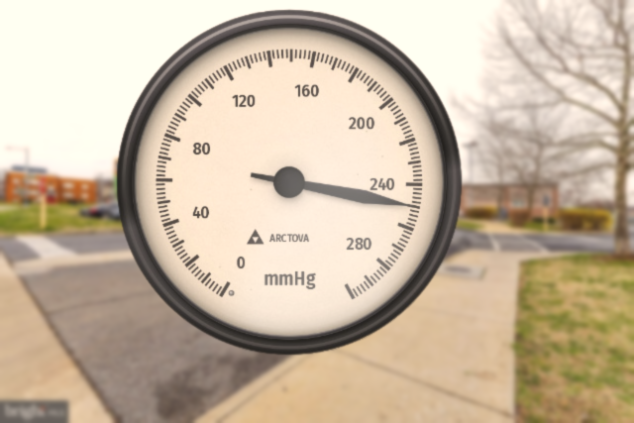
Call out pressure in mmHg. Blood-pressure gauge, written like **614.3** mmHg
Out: **250** mmHg
